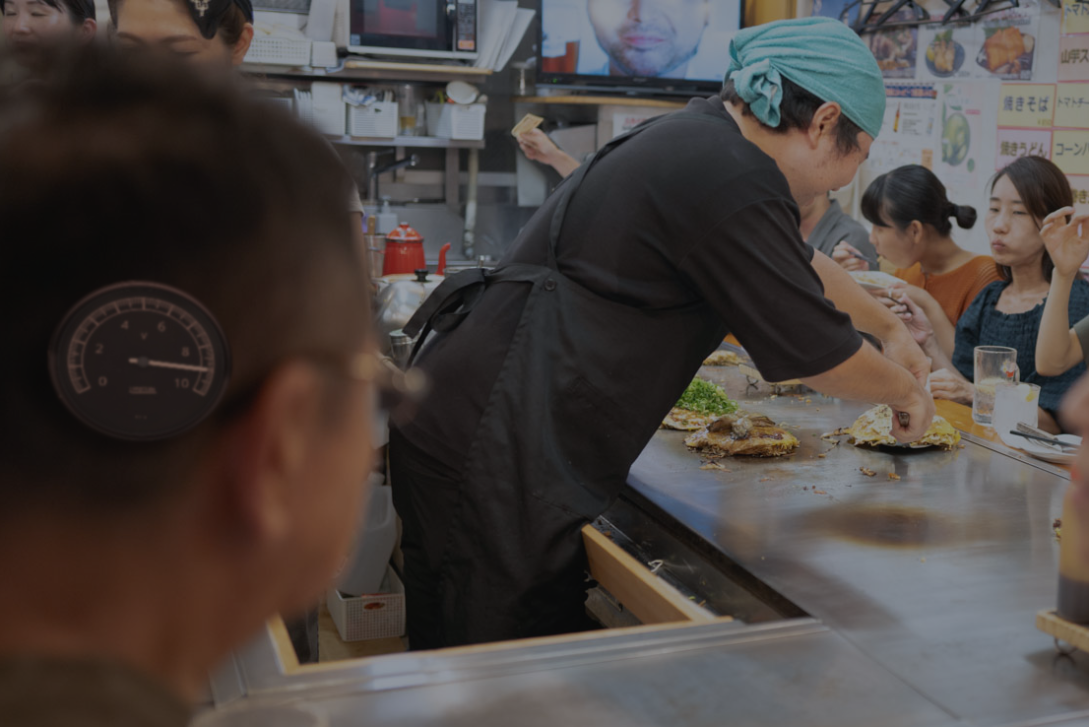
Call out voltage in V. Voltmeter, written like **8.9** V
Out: **9** V
